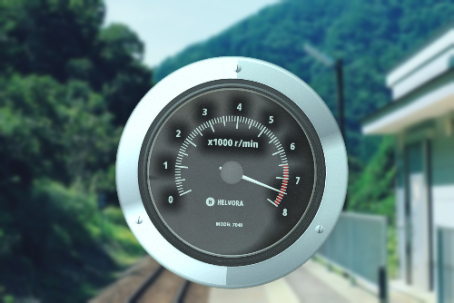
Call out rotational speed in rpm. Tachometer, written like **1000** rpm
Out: **7500** rpm
